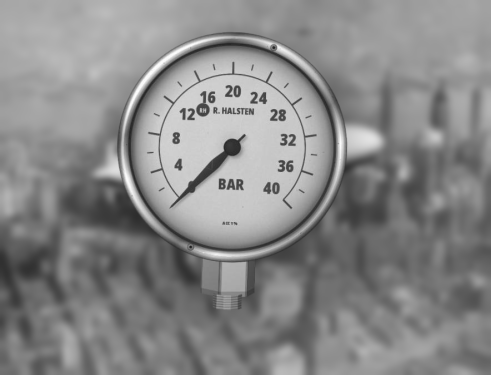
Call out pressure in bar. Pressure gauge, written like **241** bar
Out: **0** bar
